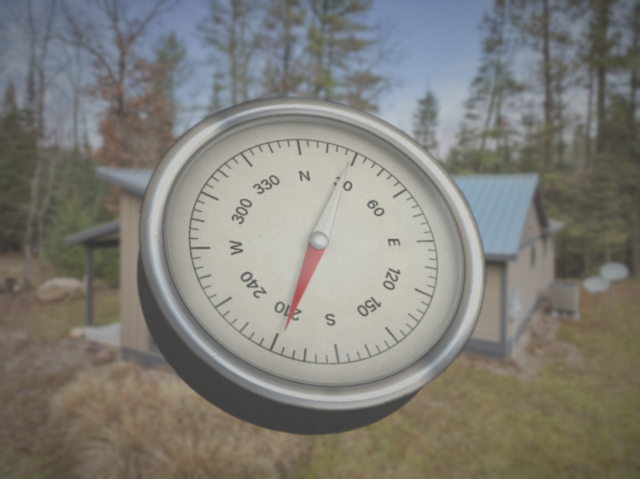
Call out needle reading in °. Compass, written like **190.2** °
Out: **207.5** °
